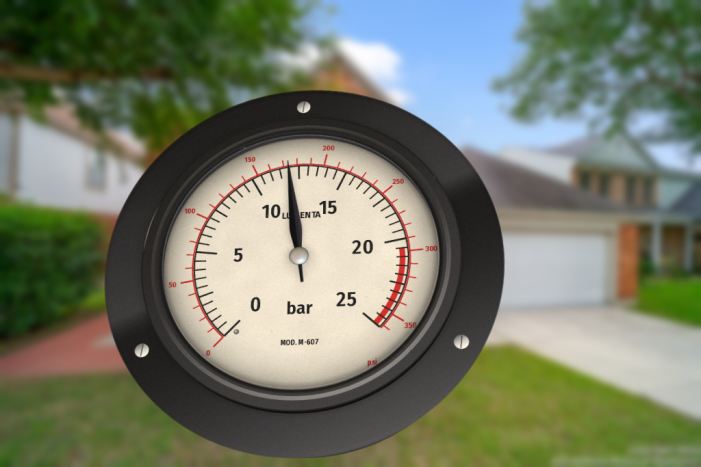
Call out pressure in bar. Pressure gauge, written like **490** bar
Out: **12** bar
